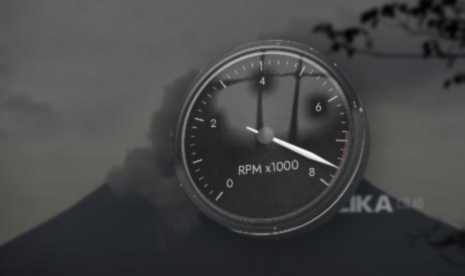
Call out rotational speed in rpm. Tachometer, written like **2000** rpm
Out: **7600** rpm
